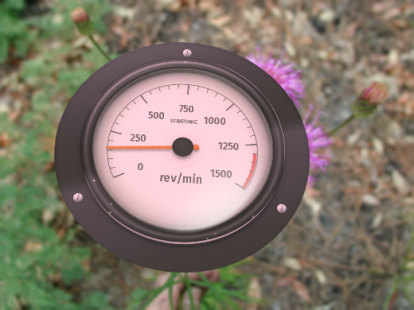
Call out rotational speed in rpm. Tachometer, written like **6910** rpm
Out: **150** rpm
